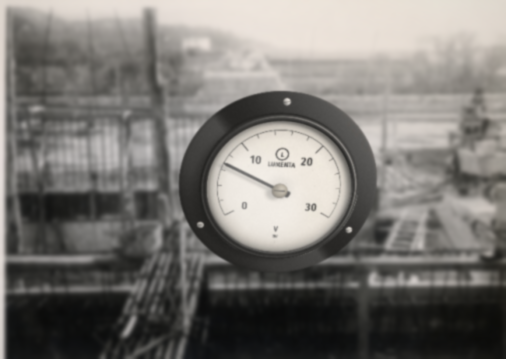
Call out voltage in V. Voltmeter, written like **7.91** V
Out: **7** V
